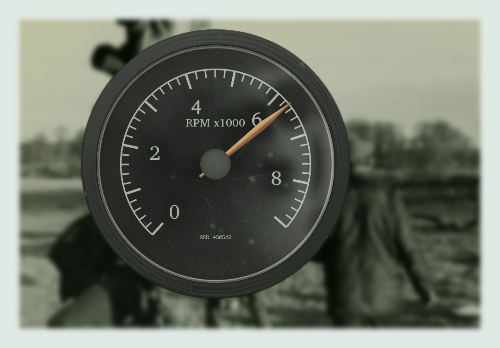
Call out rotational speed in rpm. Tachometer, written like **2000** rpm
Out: **6300** rpm
